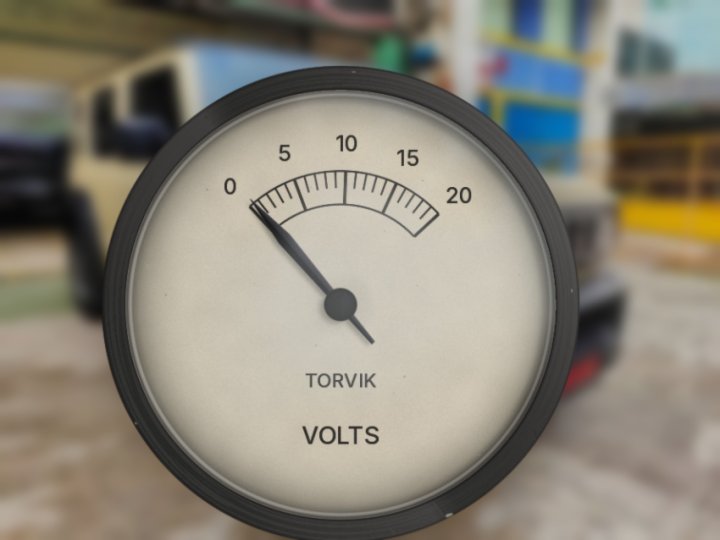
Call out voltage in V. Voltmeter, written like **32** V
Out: **0.5** V
